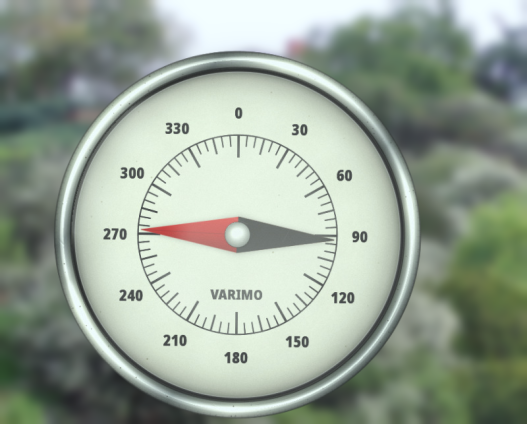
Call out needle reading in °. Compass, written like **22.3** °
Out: **272.5** °
